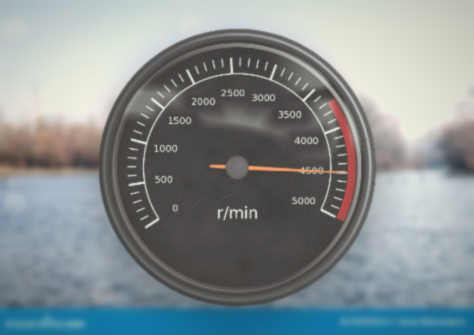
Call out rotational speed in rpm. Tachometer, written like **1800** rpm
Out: **4500** rpm
